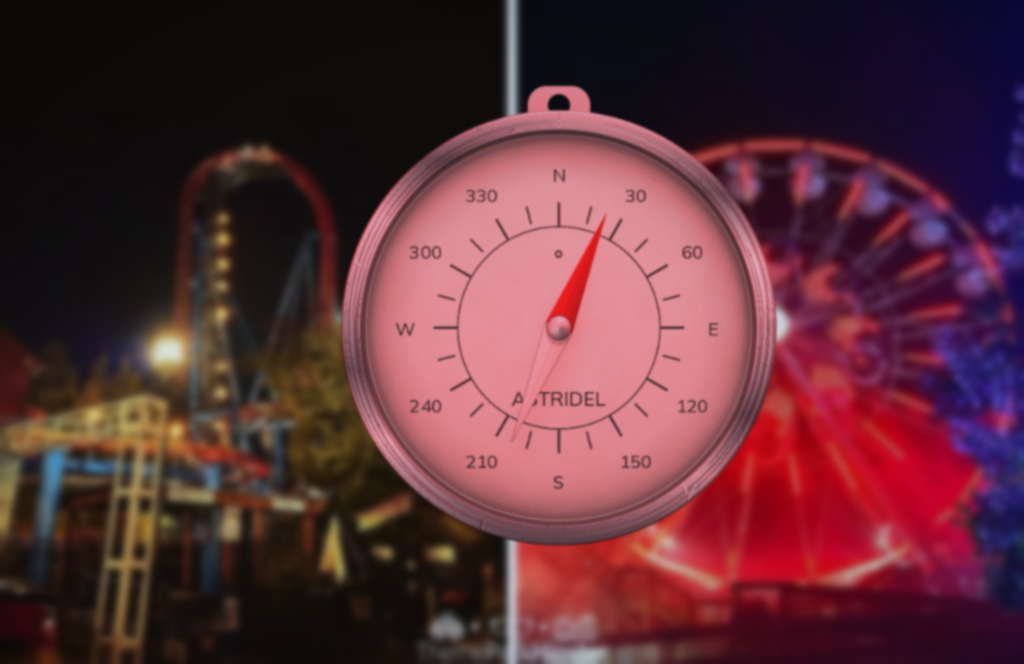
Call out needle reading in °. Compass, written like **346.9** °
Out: **22.5** °
